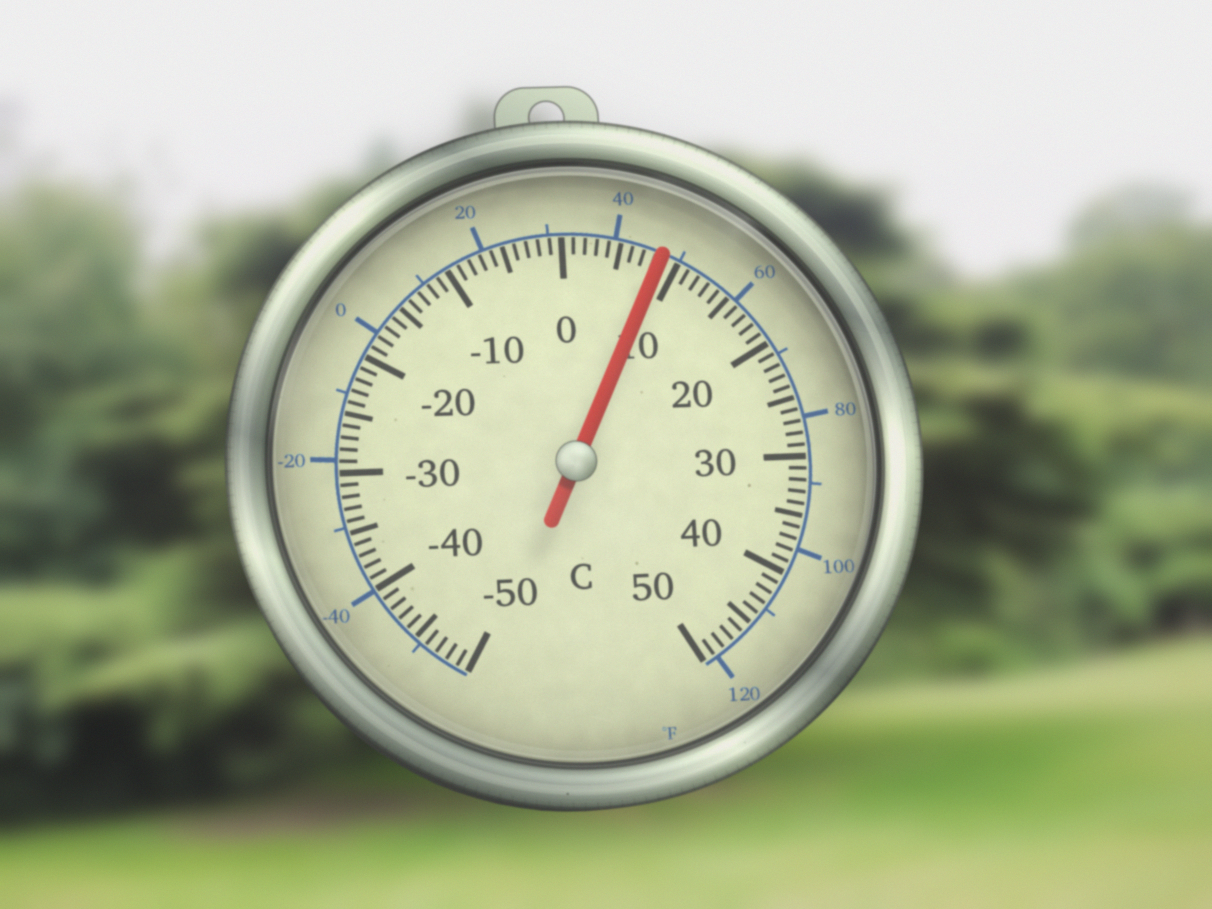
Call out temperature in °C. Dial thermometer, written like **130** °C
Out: **8.5** °C
